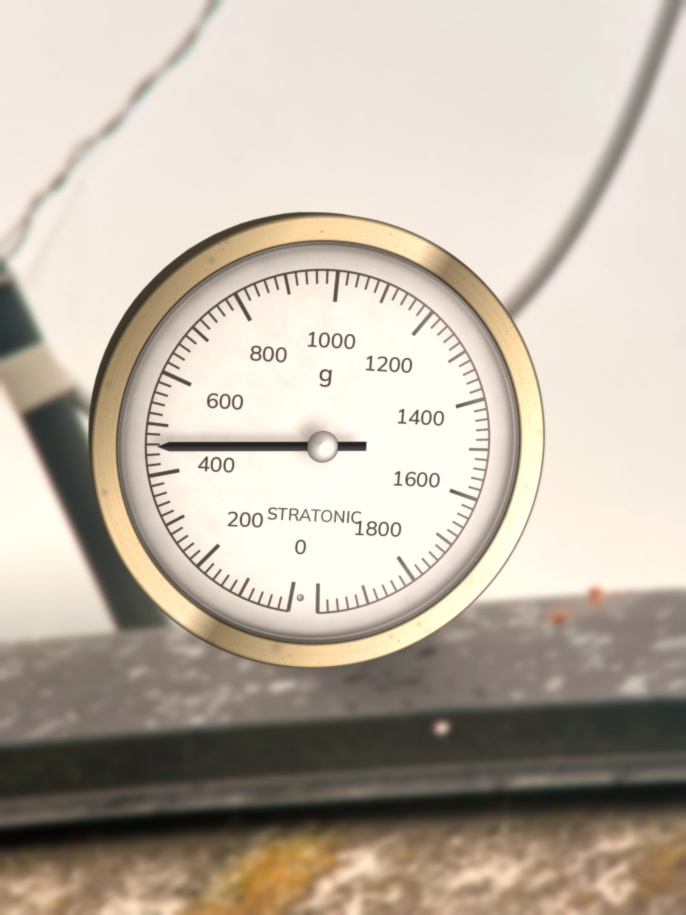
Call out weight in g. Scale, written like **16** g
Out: **460** g
